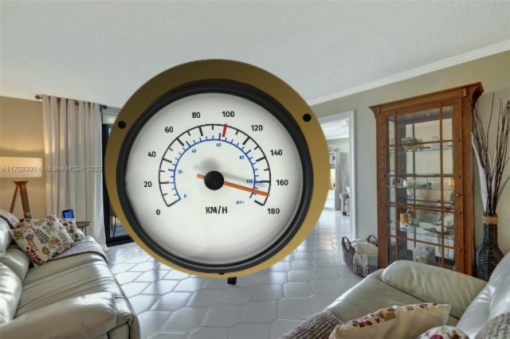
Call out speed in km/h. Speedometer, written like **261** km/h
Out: **170** km/h
